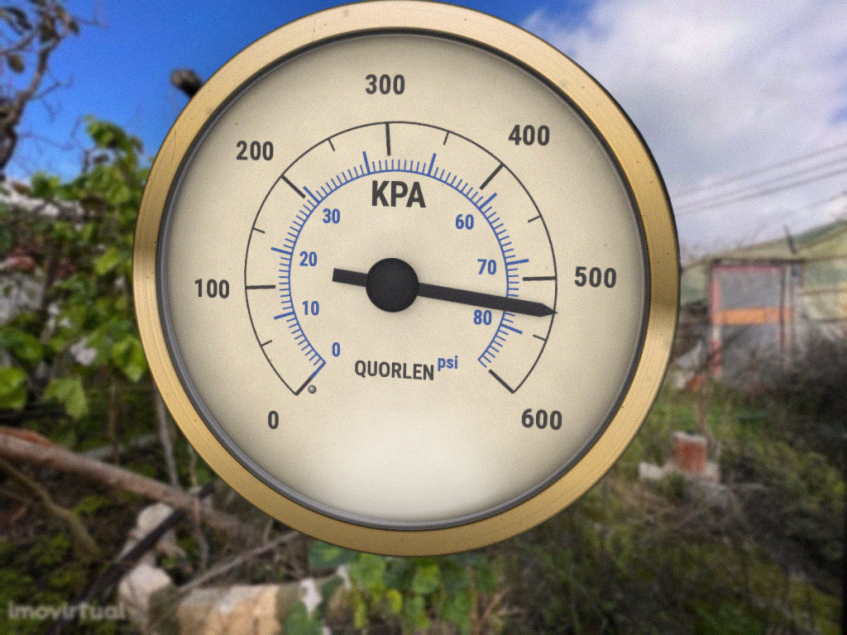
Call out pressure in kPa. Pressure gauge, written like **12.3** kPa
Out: **525** kPa
